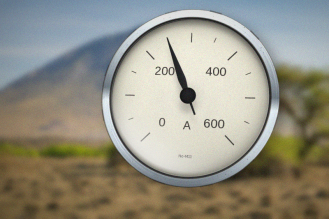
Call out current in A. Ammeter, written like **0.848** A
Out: **250** A
